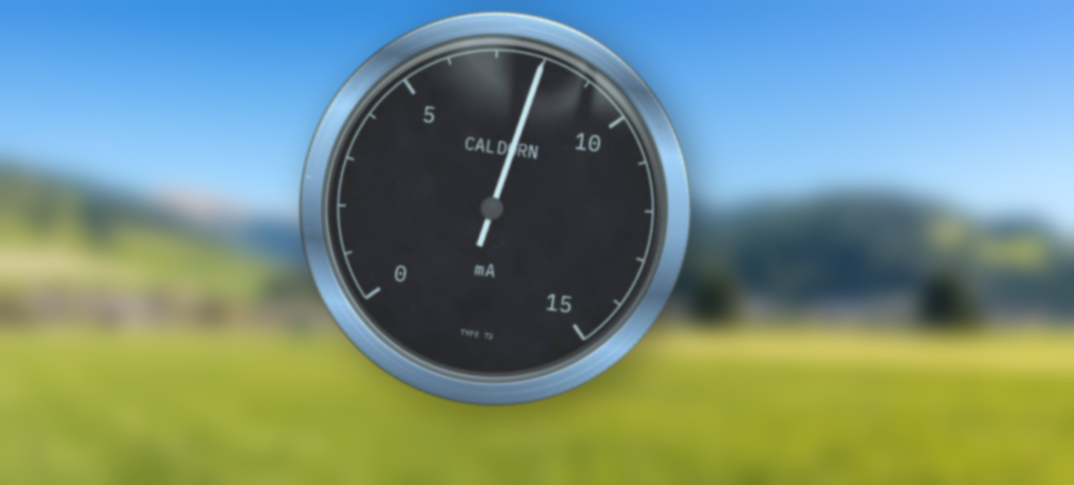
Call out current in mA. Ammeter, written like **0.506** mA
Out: **8** mA
